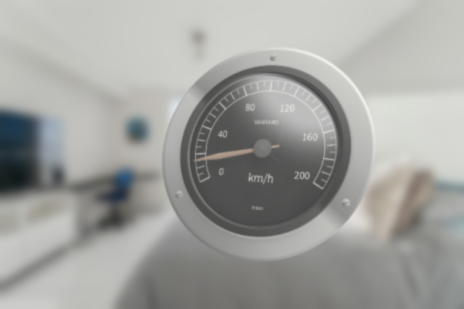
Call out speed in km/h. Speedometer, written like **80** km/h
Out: **15** km/h
